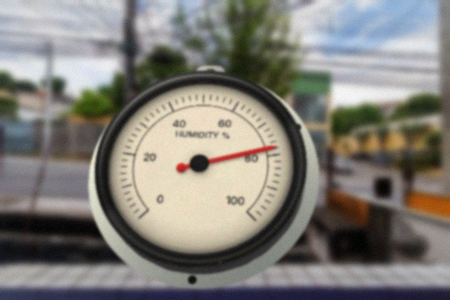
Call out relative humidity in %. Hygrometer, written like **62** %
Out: **78** %
